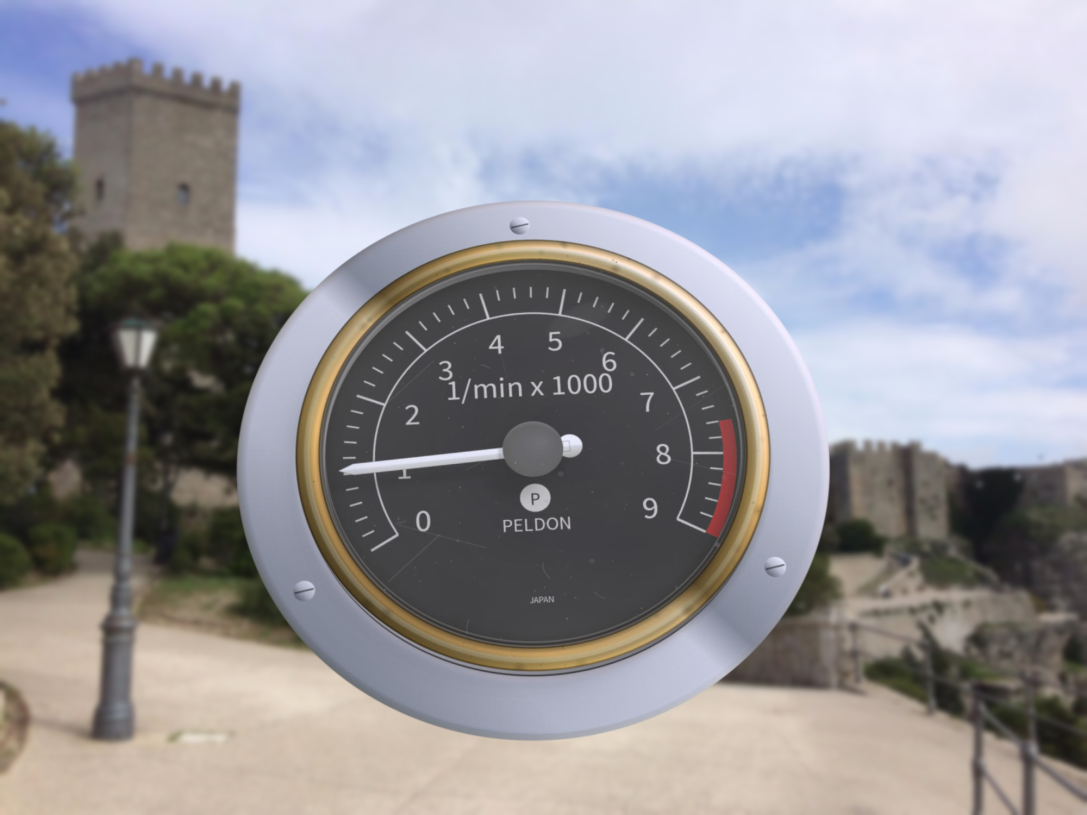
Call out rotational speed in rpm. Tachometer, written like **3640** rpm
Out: **1000** rpm
